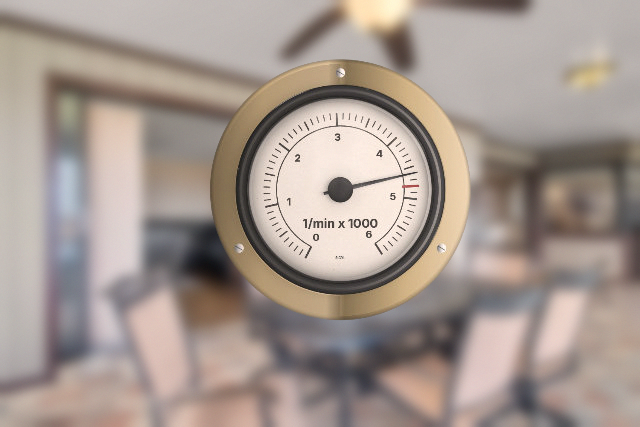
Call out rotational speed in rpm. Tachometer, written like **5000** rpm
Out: **4600** rpm
